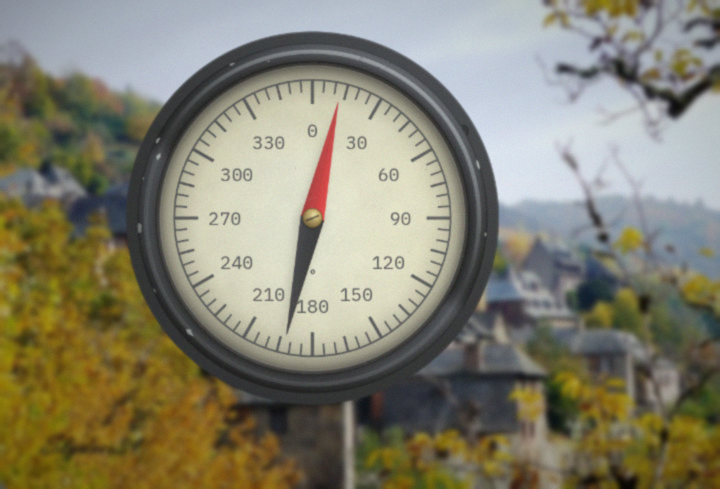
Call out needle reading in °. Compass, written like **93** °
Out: **12.5** °
